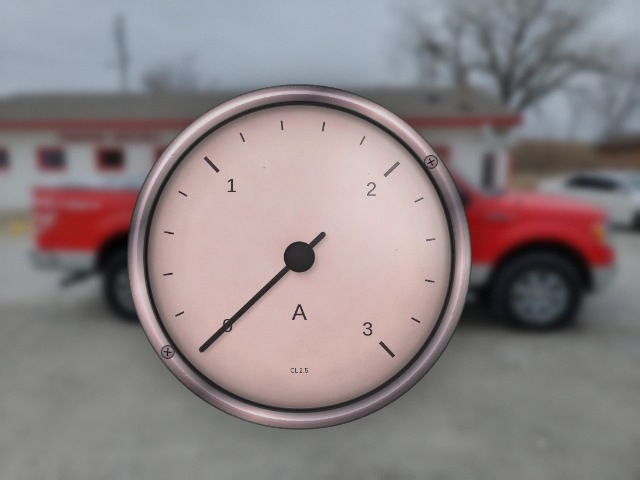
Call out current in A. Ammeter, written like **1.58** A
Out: **0** A
